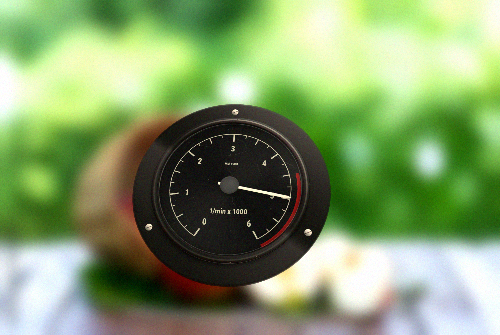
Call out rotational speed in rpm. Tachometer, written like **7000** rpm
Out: **5000** rpm
